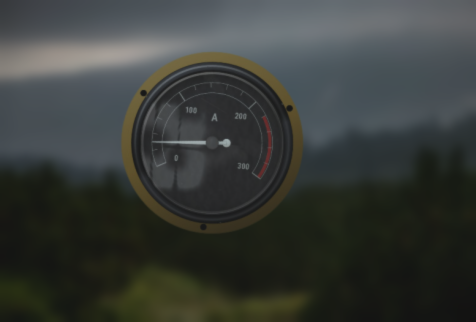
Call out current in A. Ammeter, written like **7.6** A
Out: **30** A
